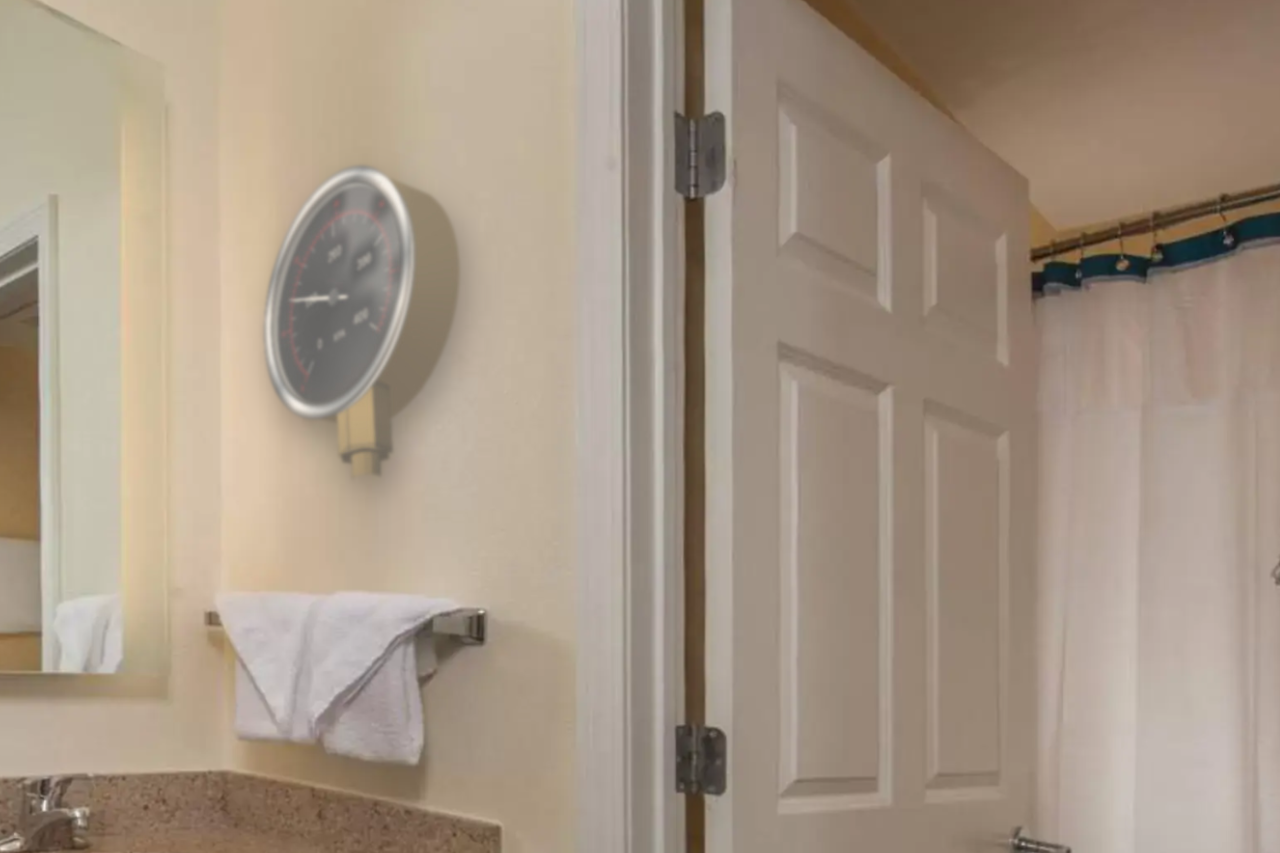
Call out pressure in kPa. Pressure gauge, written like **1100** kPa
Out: **100** kPa
